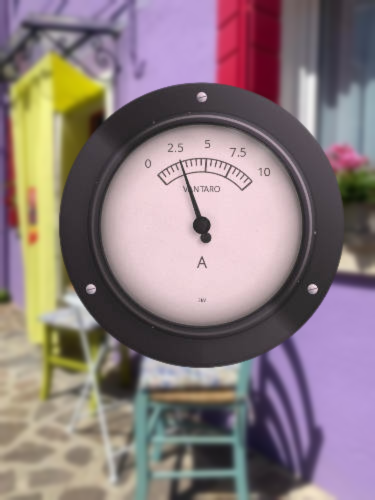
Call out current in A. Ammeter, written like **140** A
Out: **2.5** A
